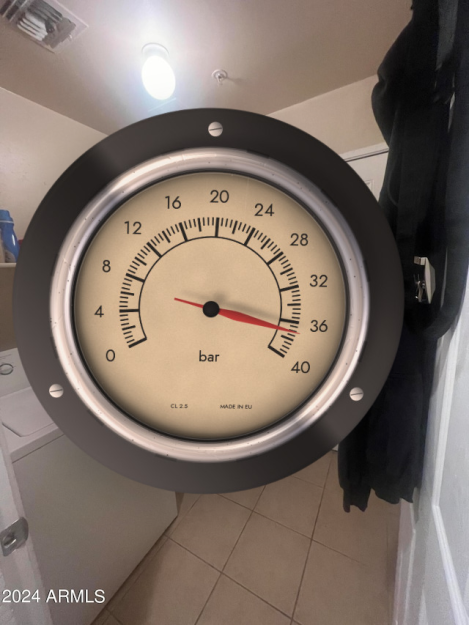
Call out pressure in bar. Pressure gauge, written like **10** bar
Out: **37** bar
